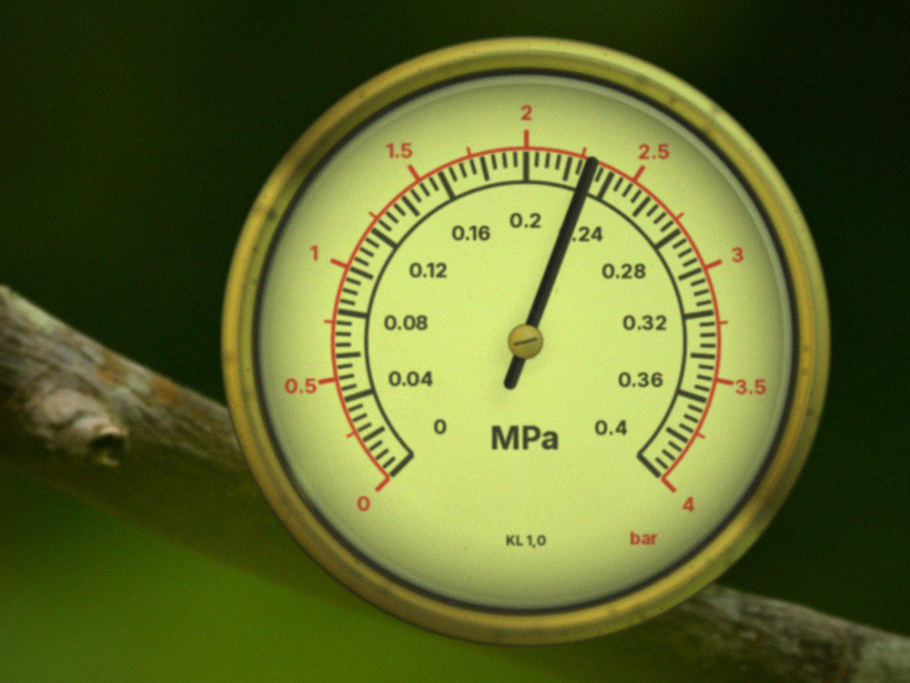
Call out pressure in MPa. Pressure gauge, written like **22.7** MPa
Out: **0.23** MPa
